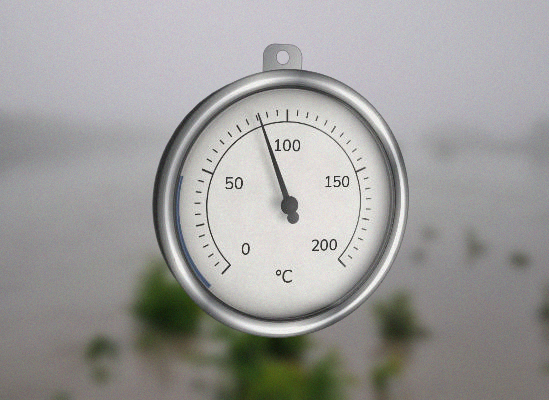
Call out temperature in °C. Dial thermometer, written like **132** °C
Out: **85** °C
